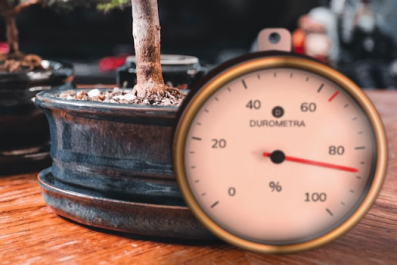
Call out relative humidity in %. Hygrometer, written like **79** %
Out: **86** %
